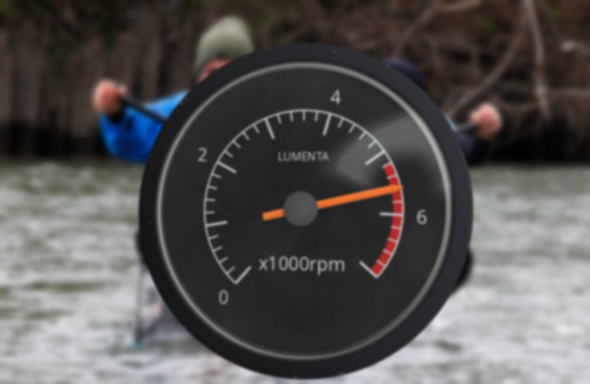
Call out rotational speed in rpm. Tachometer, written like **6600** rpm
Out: **5600** rpm
